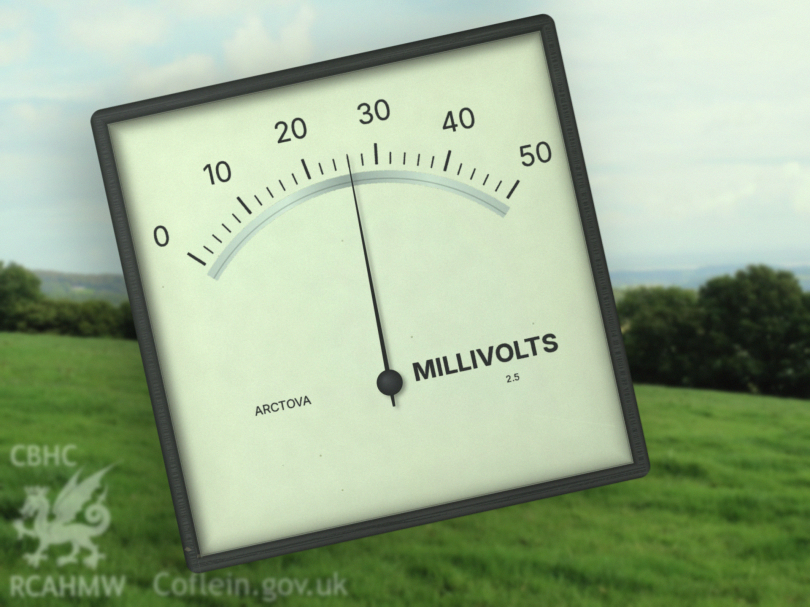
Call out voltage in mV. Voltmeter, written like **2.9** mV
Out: **26** mV
